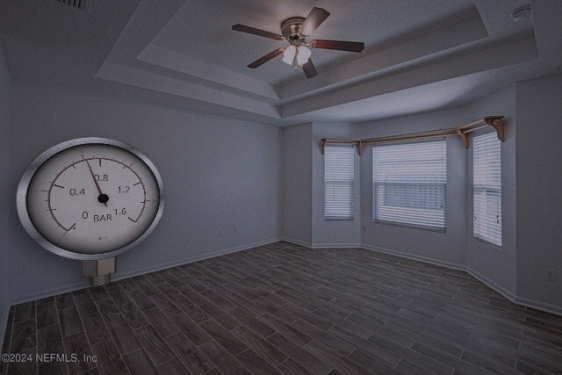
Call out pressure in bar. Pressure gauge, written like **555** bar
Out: **0.7** bar
